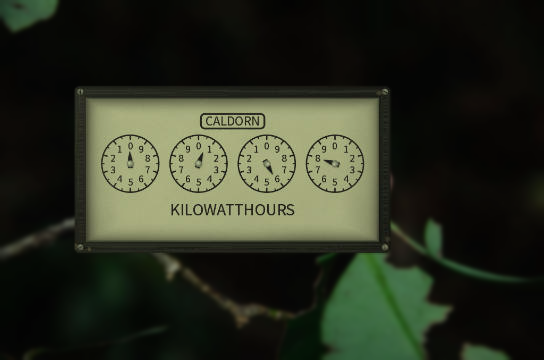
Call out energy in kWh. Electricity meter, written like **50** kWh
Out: **58** kWh
